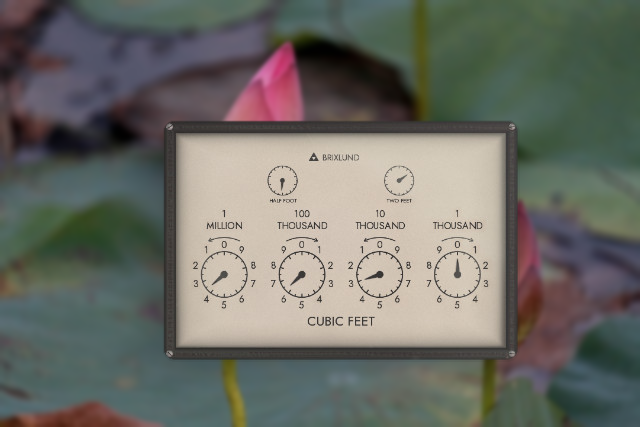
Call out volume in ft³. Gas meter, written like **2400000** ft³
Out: **363000** ft³
